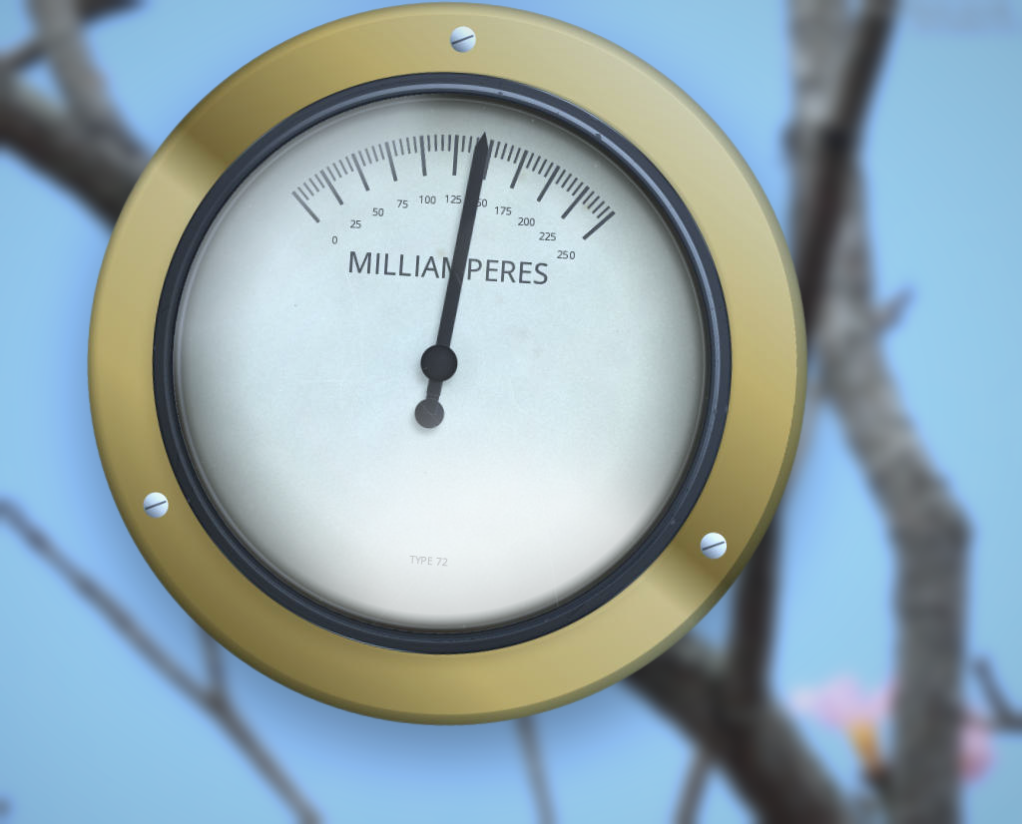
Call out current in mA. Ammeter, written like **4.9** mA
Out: **145** mA
